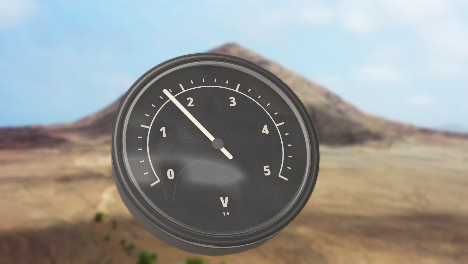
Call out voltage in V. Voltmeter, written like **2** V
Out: **1.7** V
